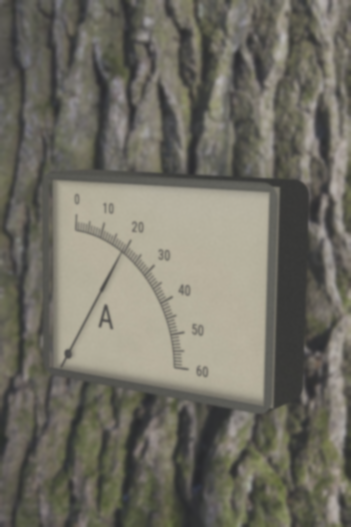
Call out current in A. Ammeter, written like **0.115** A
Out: **20** A
